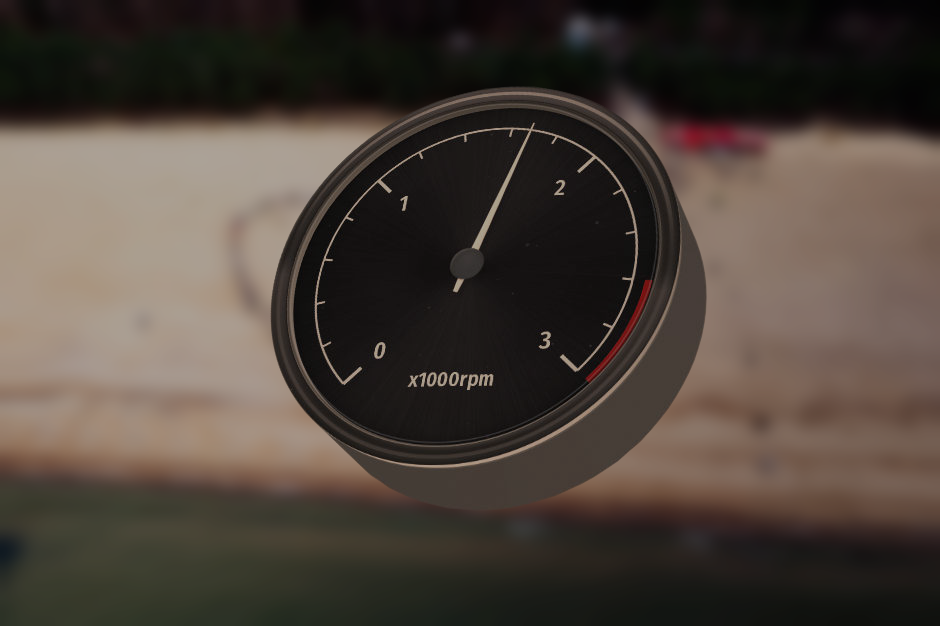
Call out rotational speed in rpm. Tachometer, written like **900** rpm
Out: **1700** rpm
